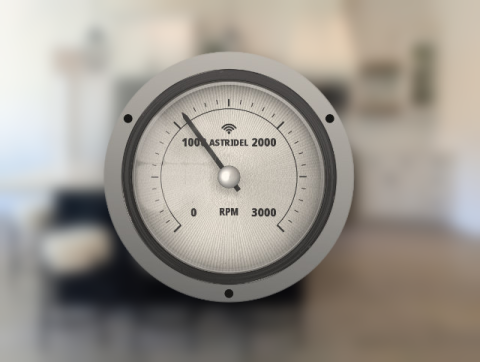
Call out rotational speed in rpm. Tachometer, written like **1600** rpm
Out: **1100** rpm
